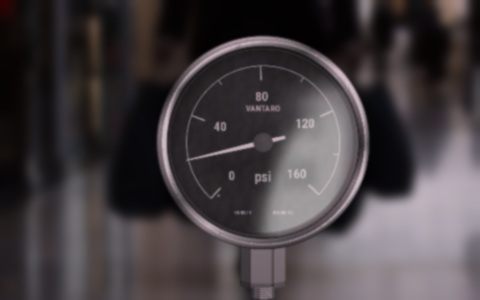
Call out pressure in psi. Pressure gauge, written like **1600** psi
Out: **20** psi
